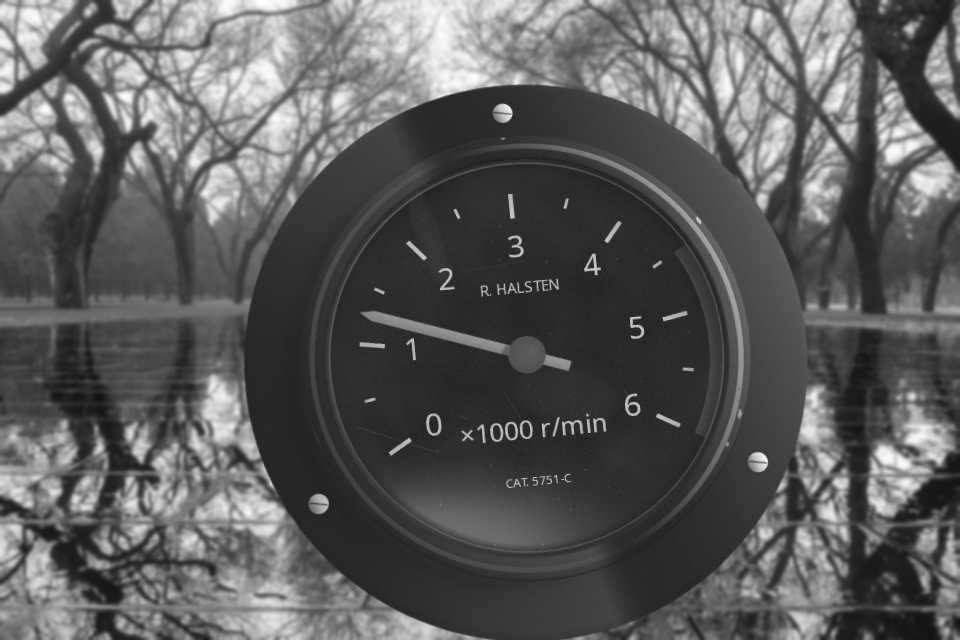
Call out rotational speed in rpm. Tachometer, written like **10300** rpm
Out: **1250** rpm
